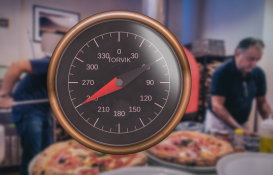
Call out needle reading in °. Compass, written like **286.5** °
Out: **240** °
